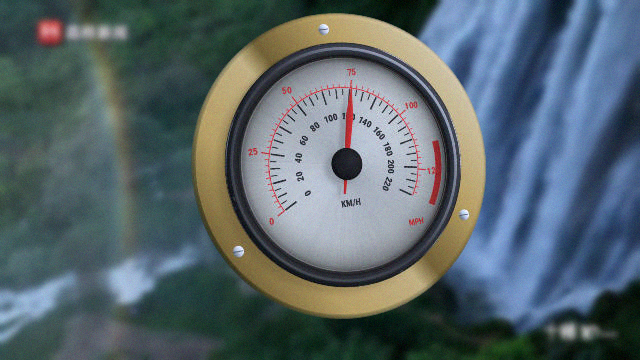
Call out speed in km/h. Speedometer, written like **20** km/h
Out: **120** km/h
